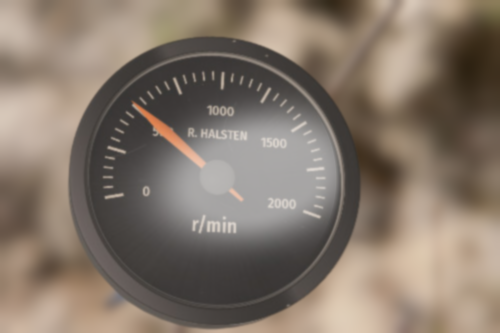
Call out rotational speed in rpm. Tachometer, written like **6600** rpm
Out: **500** rpm
